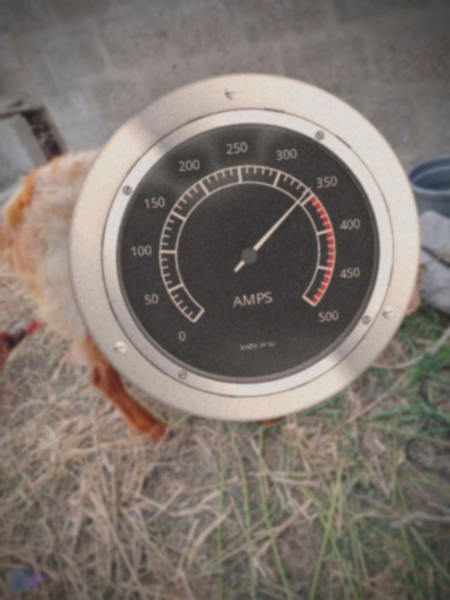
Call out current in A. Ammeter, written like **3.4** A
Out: **340** A
